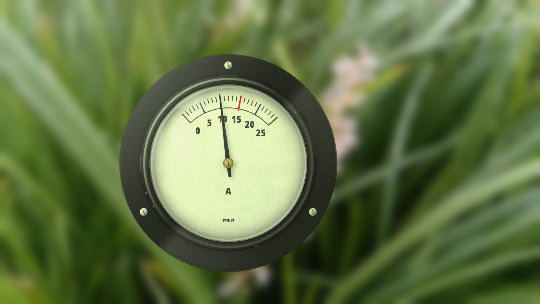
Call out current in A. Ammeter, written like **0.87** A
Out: **10** A
